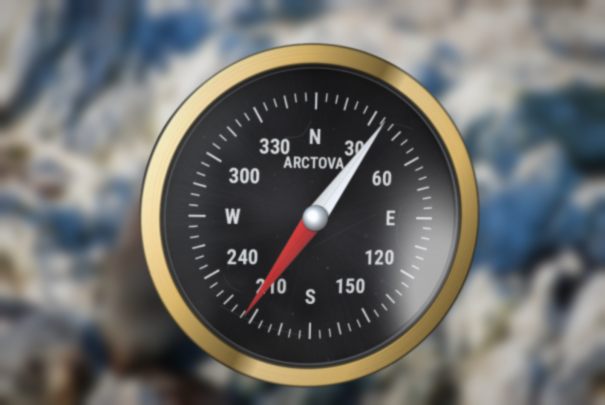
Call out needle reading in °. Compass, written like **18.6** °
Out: **215** °
